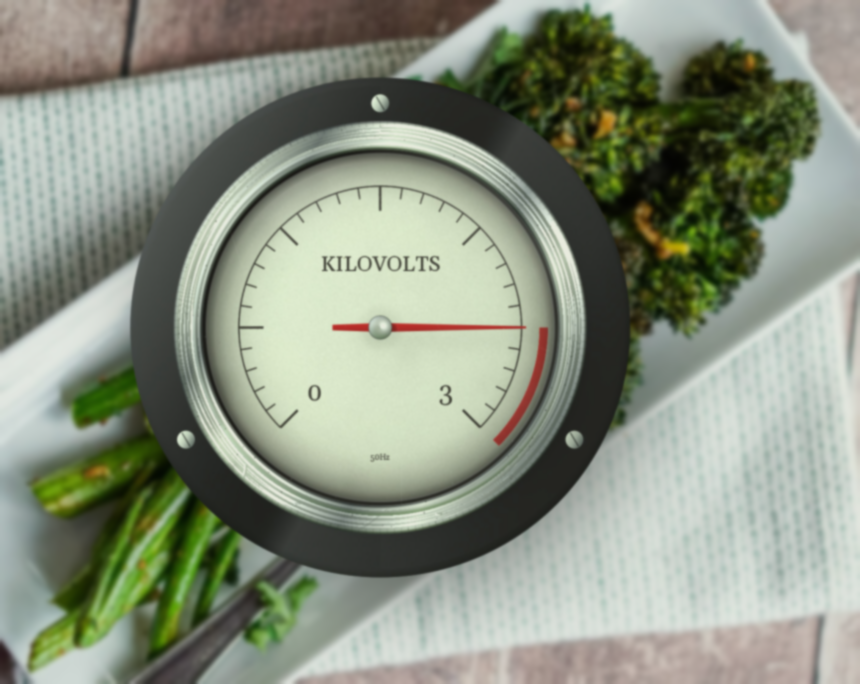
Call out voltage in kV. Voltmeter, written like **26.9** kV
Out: **2.5** kV
